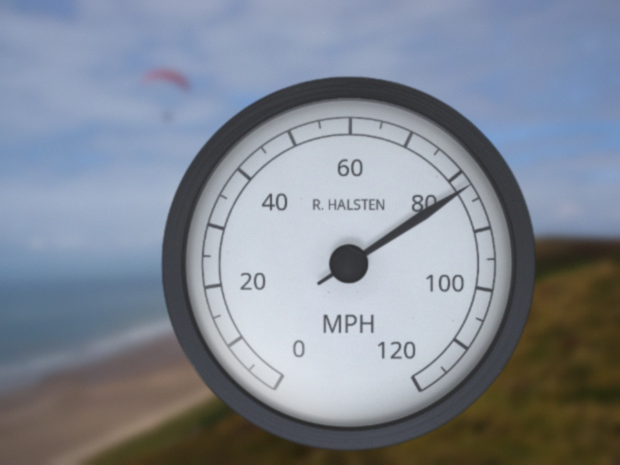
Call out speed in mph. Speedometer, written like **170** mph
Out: **82.5** mph
